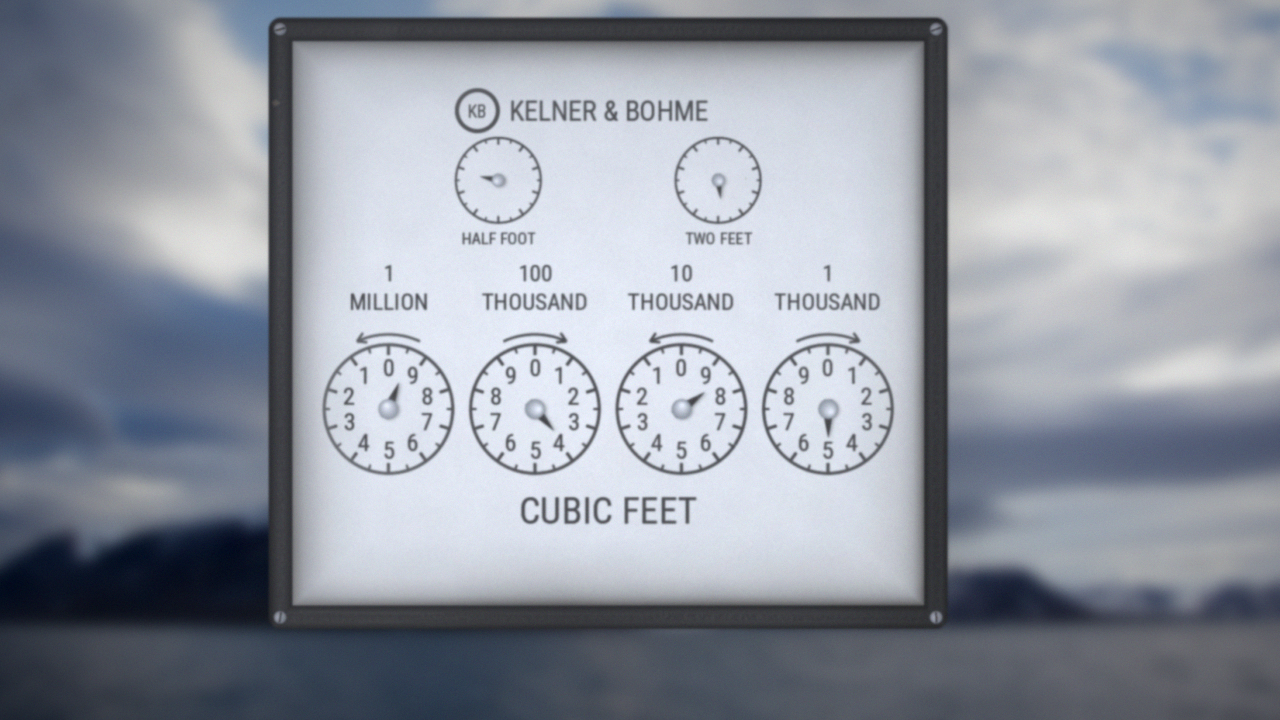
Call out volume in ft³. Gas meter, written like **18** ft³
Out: **938500** ft³
